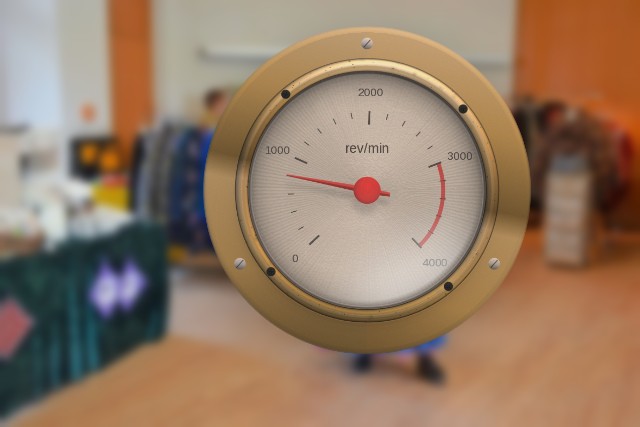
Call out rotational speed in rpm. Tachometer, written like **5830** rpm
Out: **800** rpm
